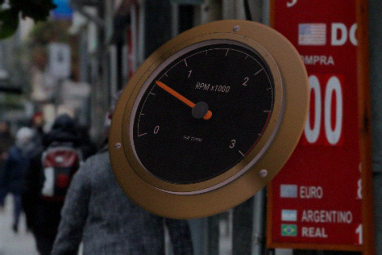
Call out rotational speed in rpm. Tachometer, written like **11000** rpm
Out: **625** rpm
